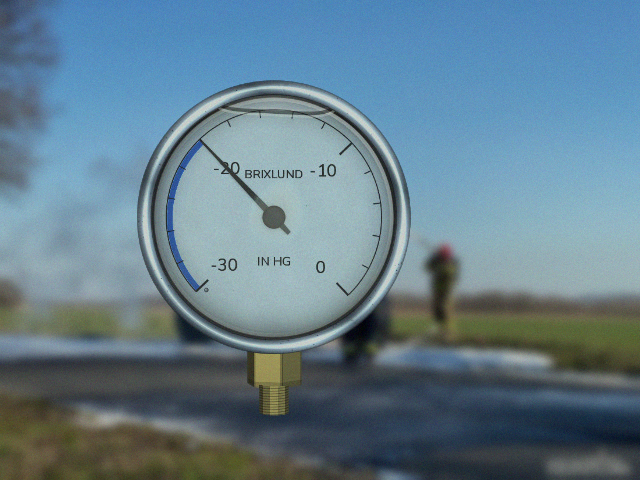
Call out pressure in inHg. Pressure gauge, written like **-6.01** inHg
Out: **-20** inHg
